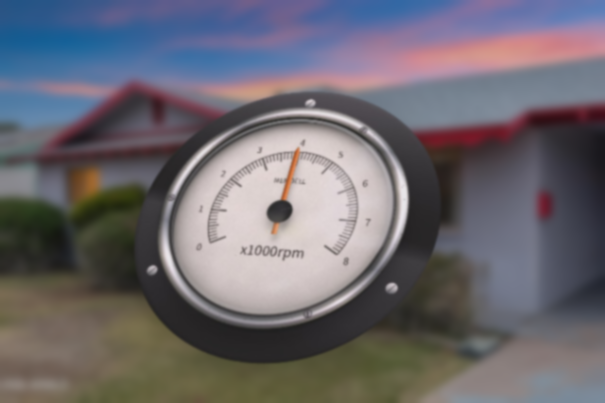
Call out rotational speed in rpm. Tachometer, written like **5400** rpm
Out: **4000** rpm
